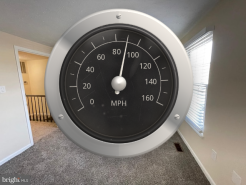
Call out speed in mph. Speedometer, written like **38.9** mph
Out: **90** mph
